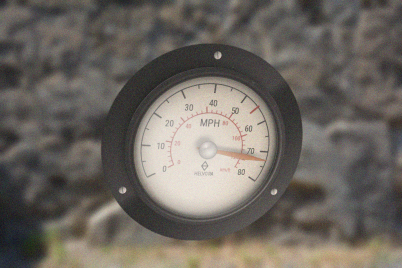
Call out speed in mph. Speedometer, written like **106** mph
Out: **72.5** mph
